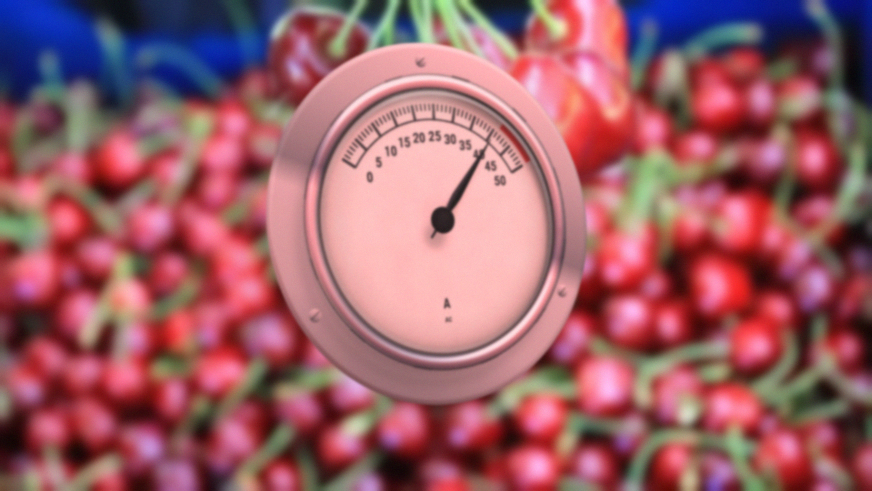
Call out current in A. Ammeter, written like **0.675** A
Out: **40** A
